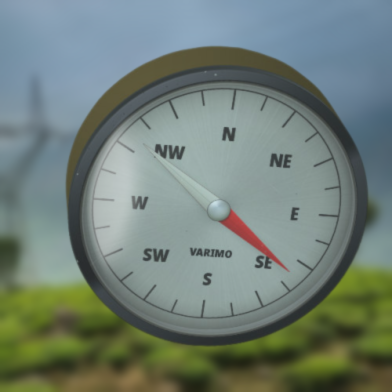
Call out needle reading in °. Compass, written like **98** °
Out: **127.5** °
